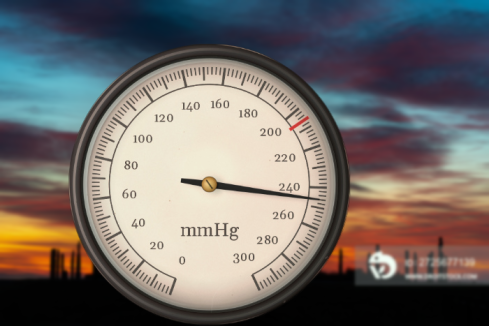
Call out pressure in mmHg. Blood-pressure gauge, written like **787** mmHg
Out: **246** mmHg
